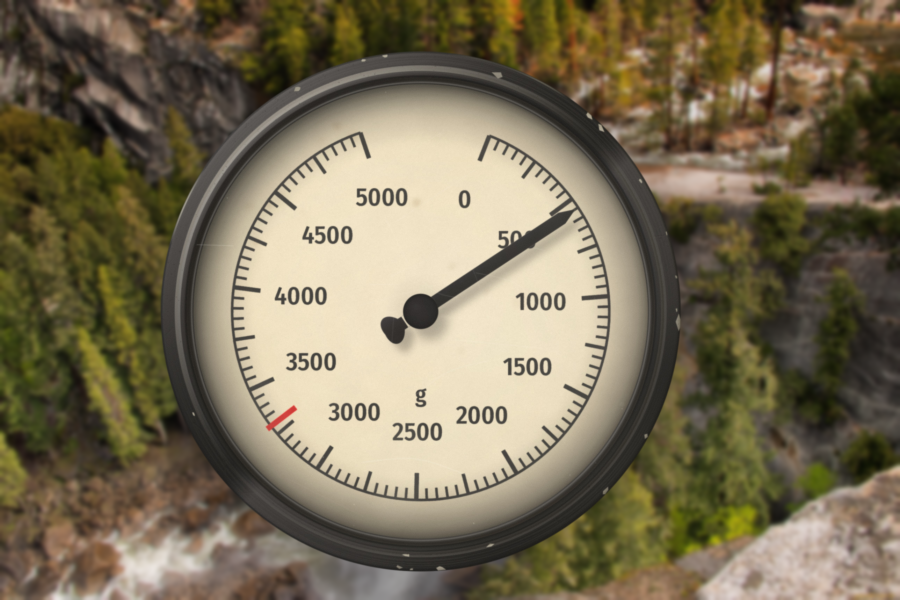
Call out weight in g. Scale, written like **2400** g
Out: **550** g
